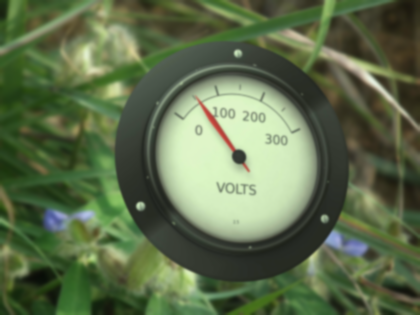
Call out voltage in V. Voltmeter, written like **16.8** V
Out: **50** V
